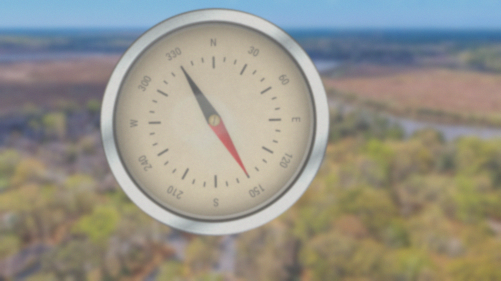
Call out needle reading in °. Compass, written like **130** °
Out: **150** °
